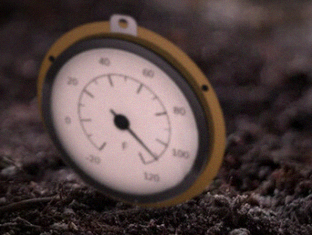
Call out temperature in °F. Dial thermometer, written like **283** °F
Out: **110** °F
